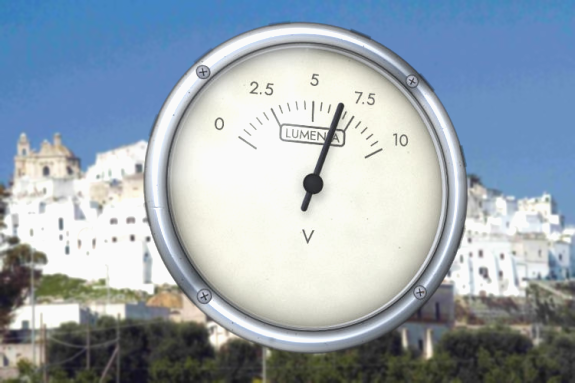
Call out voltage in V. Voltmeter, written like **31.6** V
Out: **6.5** V
